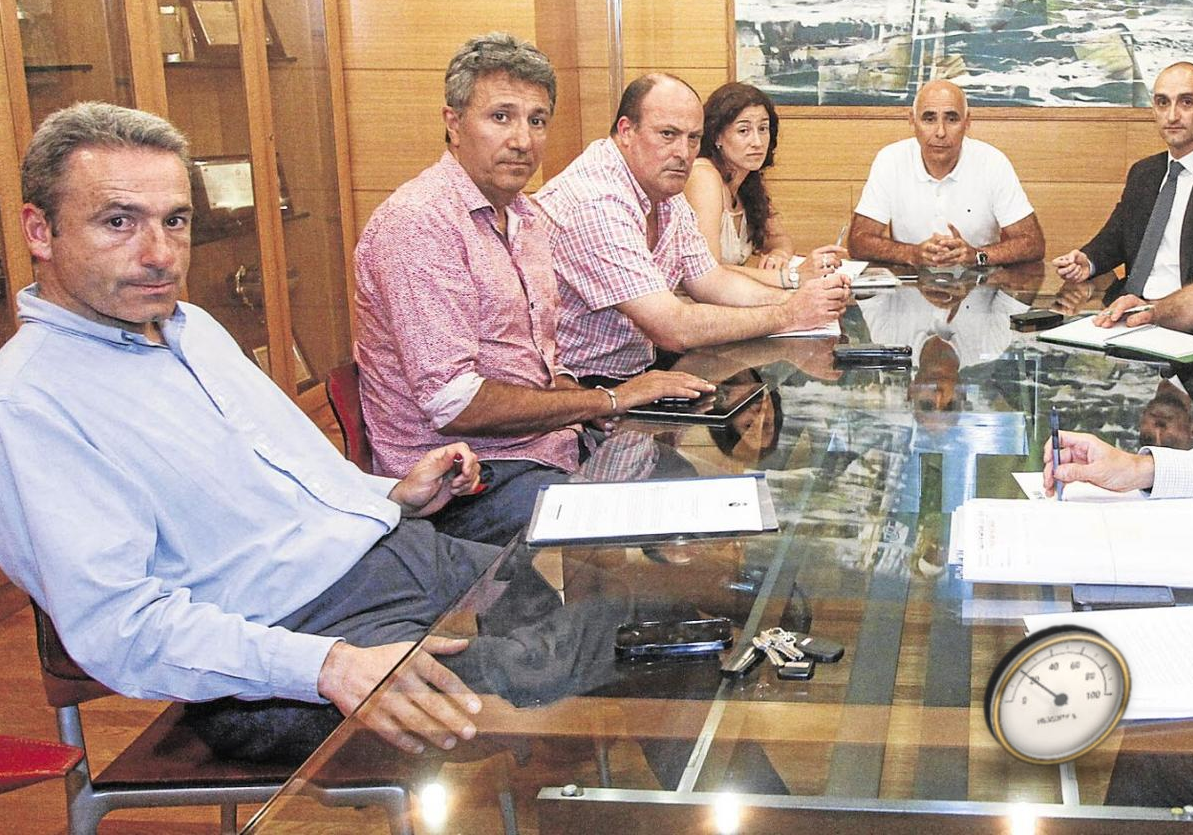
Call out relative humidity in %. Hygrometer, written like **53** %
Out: **20** %
